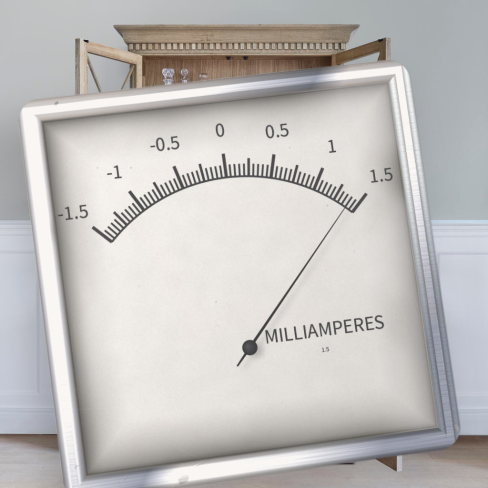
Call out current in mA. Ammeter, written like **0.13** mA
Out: **1.4** mA
